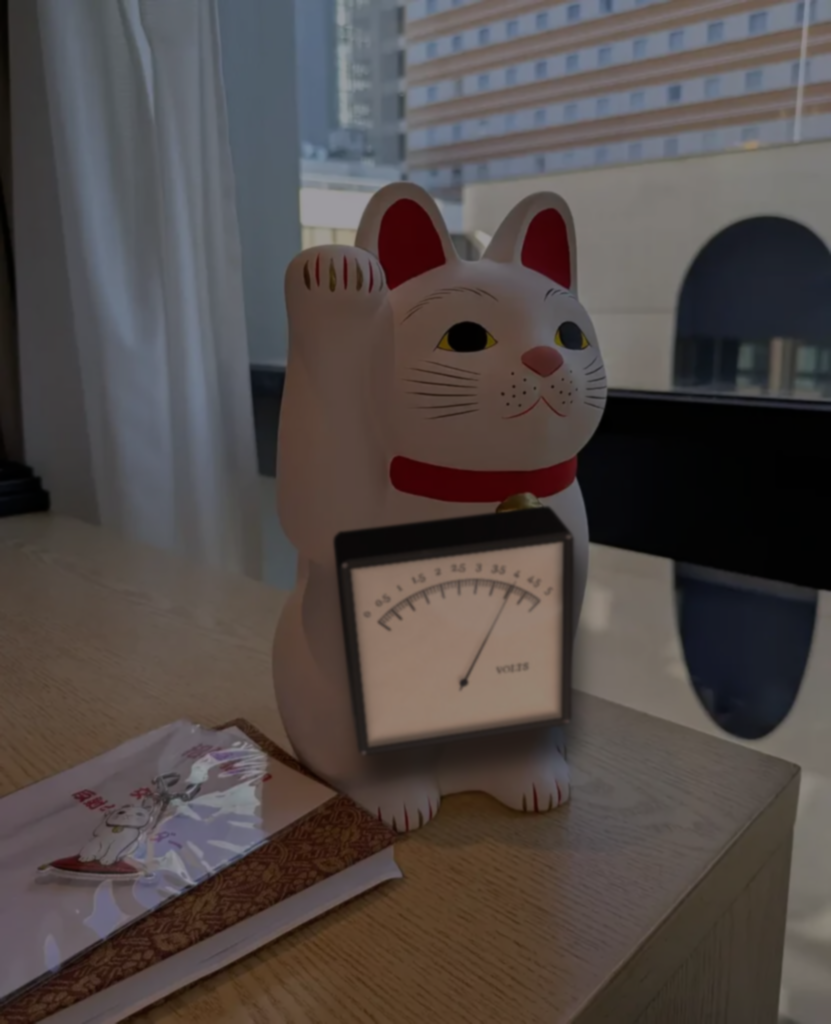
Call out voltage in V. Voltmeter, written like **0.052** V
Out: **4** V
